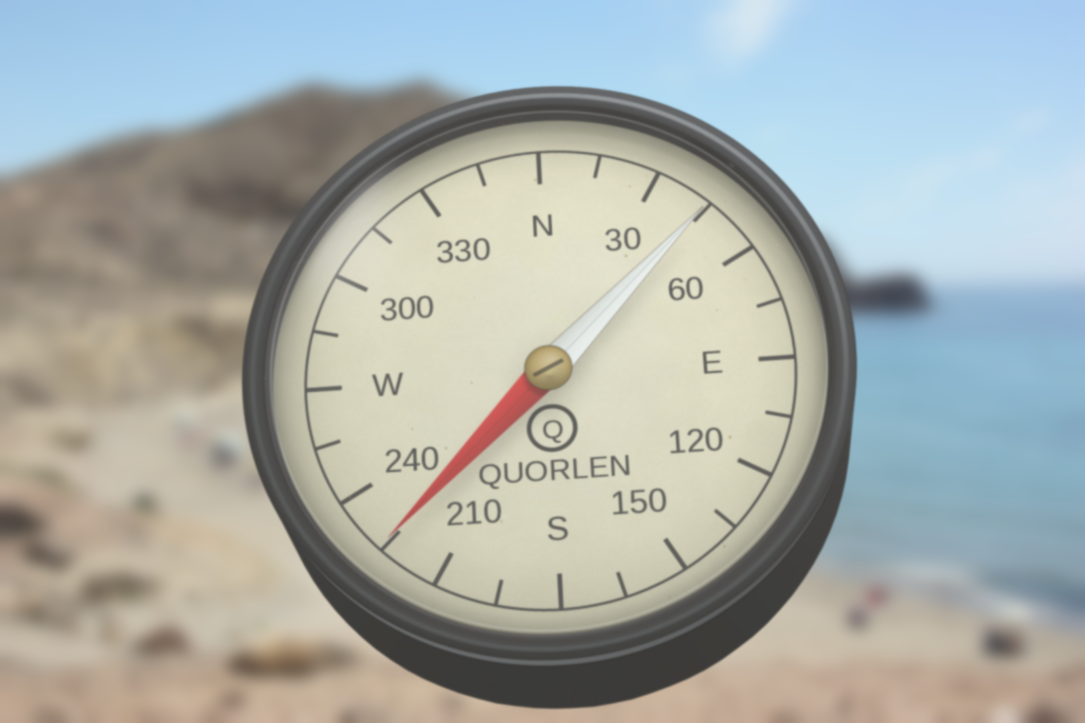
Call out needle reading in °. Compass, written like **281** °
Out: **225** °
